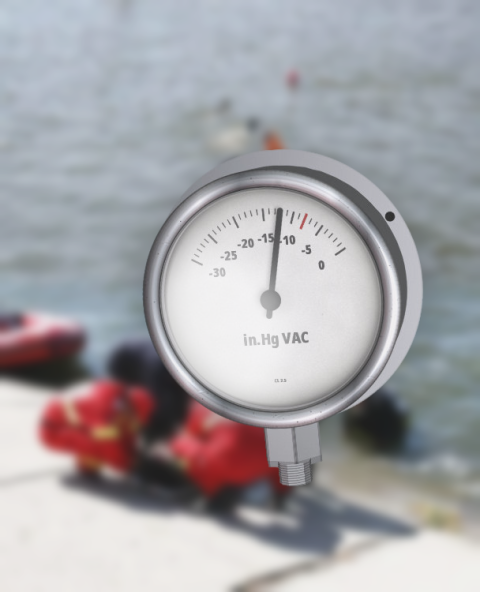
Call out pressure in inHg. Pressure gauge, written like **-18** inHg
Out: **-12** inHg
